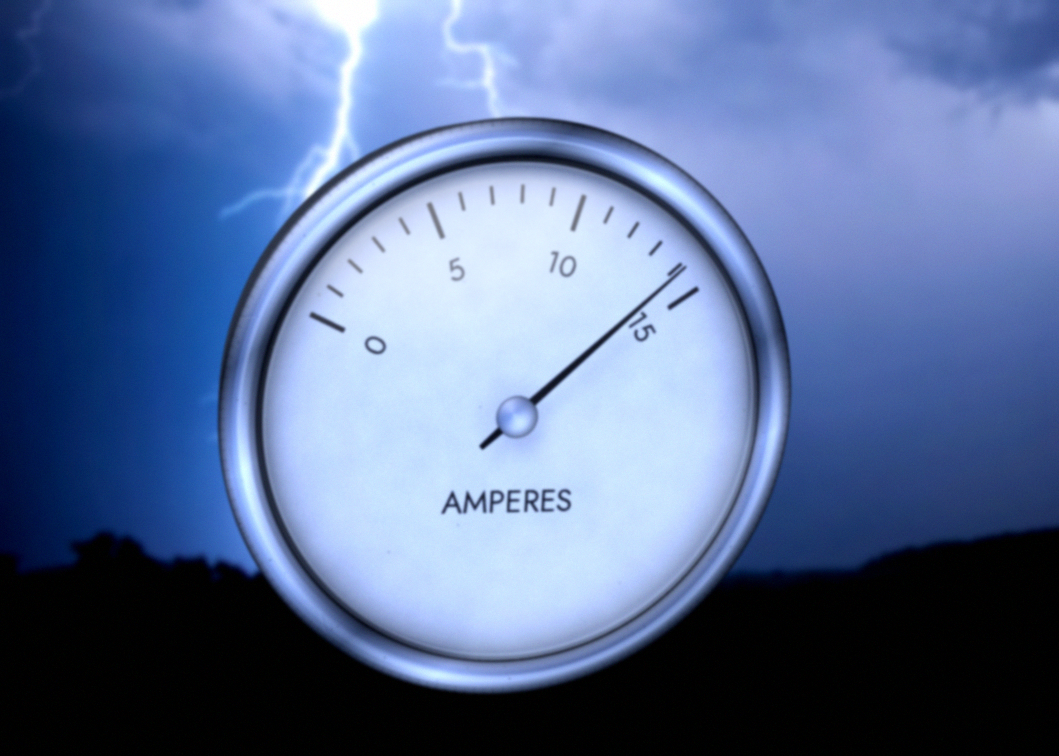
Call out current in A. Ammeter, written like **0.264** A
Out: **14** A
